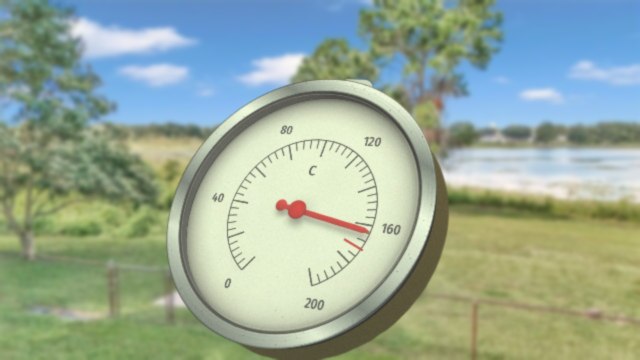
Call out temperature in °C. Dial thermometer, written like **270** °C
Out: **164** °C
